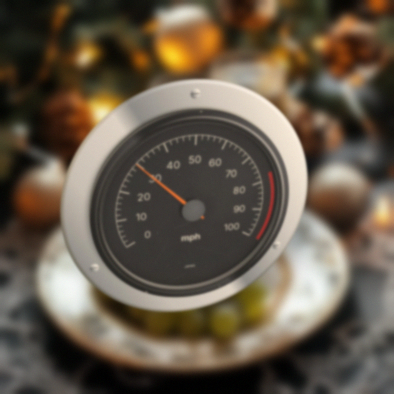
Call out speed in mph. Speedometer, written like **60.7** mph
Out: **30** mph
